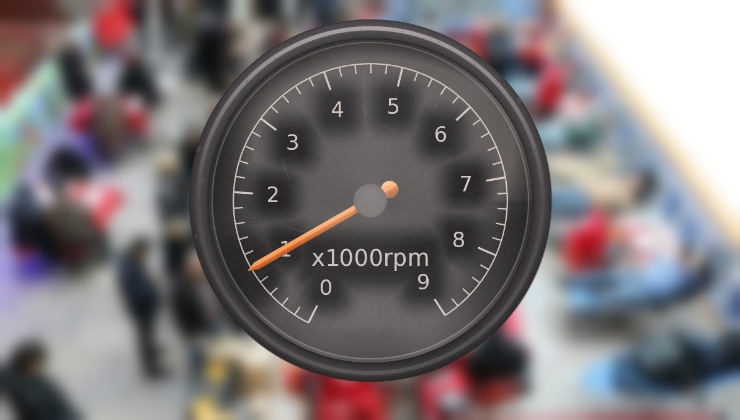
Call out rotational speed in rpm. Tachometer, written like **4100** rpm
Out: **1000** rpm
